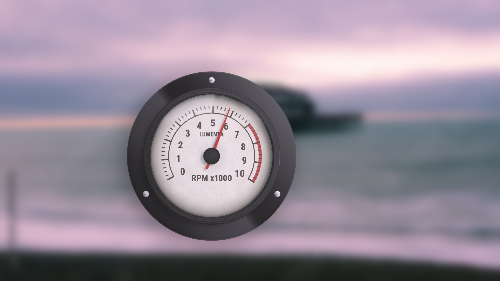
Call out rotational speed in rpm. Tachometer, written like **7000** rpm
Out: **5800** rpm
